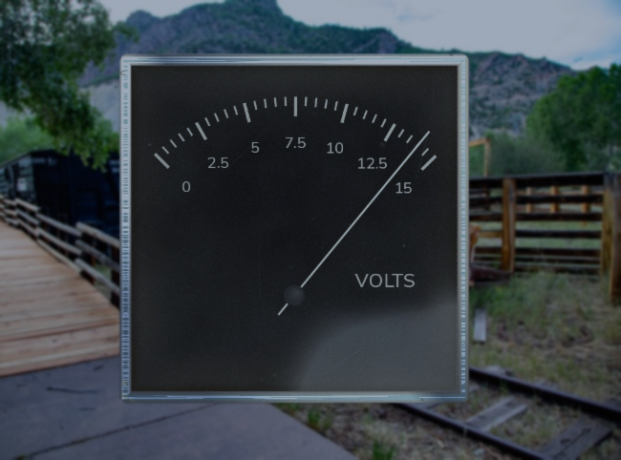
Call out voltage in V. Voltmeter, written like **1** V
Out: **14** V
